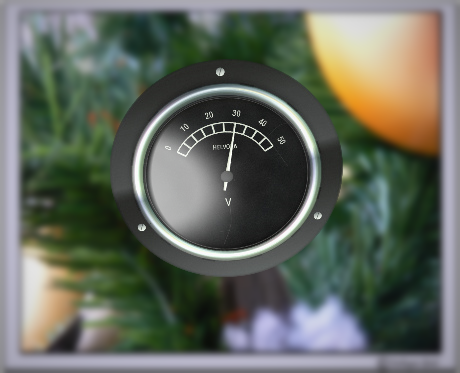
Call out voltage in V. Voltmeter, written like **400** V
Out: **30** V
